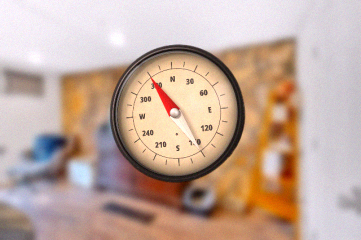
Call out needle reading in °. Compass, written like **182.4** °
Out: **330** °
